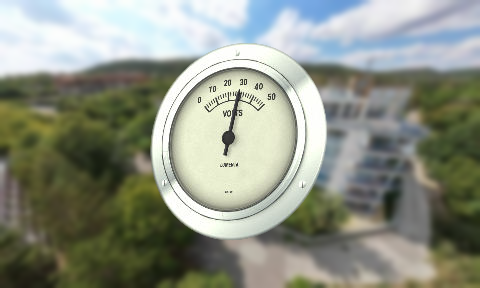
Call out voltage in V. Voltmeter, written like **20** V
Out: **30** V
